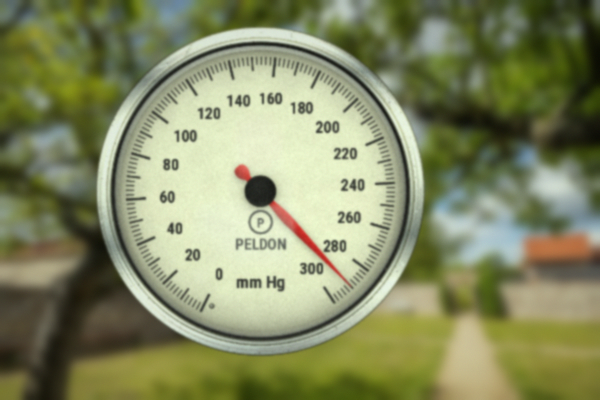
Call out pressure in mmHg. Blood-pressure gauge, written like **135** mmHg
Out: **290** mmHg
